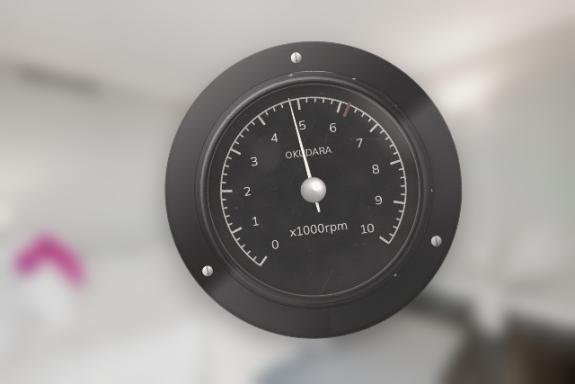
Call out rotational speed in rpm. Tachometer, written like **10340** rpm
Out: **4800** rpm
